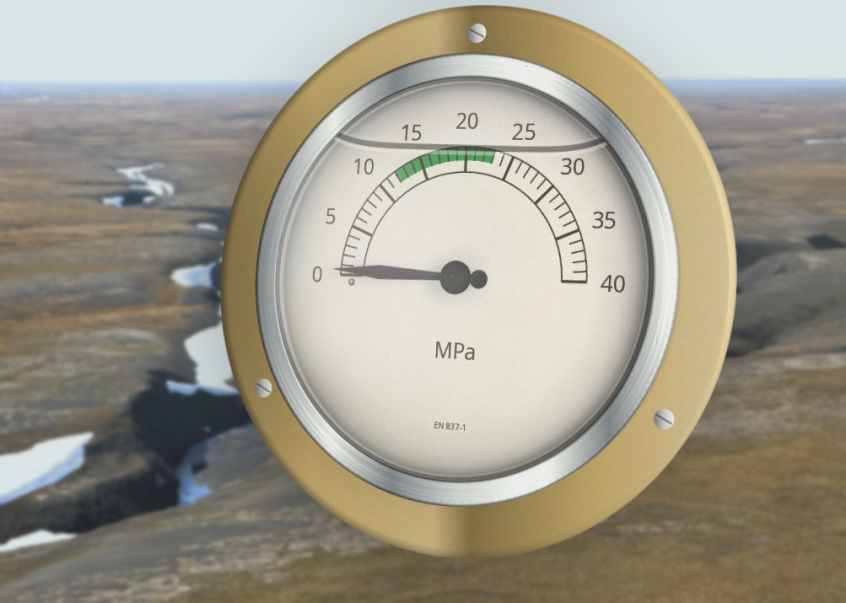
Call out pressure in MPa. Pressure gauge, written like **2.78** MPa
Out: **0.5** MPa
